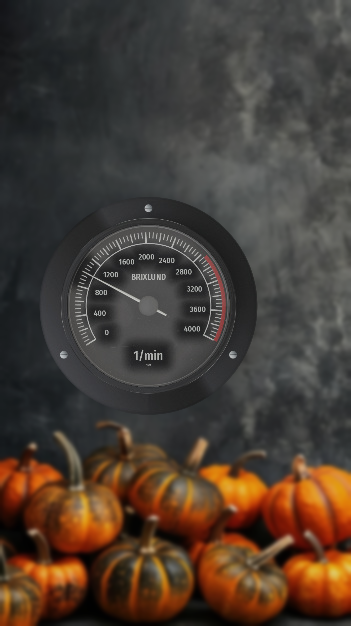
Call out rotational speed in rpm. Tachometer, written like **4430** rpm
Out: **1000** rpm
